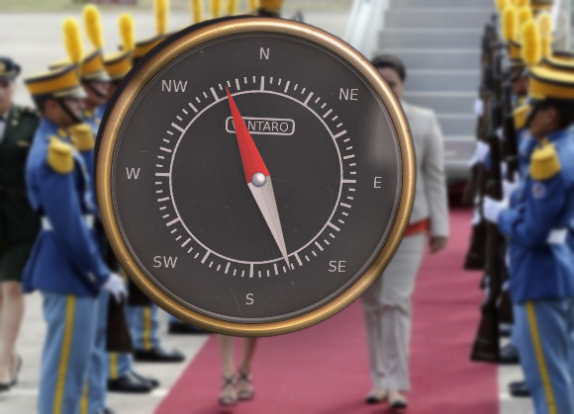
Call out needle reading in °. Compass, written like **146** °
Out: **337.5** °
